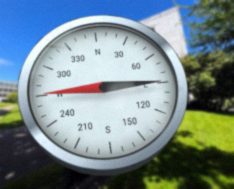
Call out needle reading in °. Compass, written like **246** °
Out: **270** °
